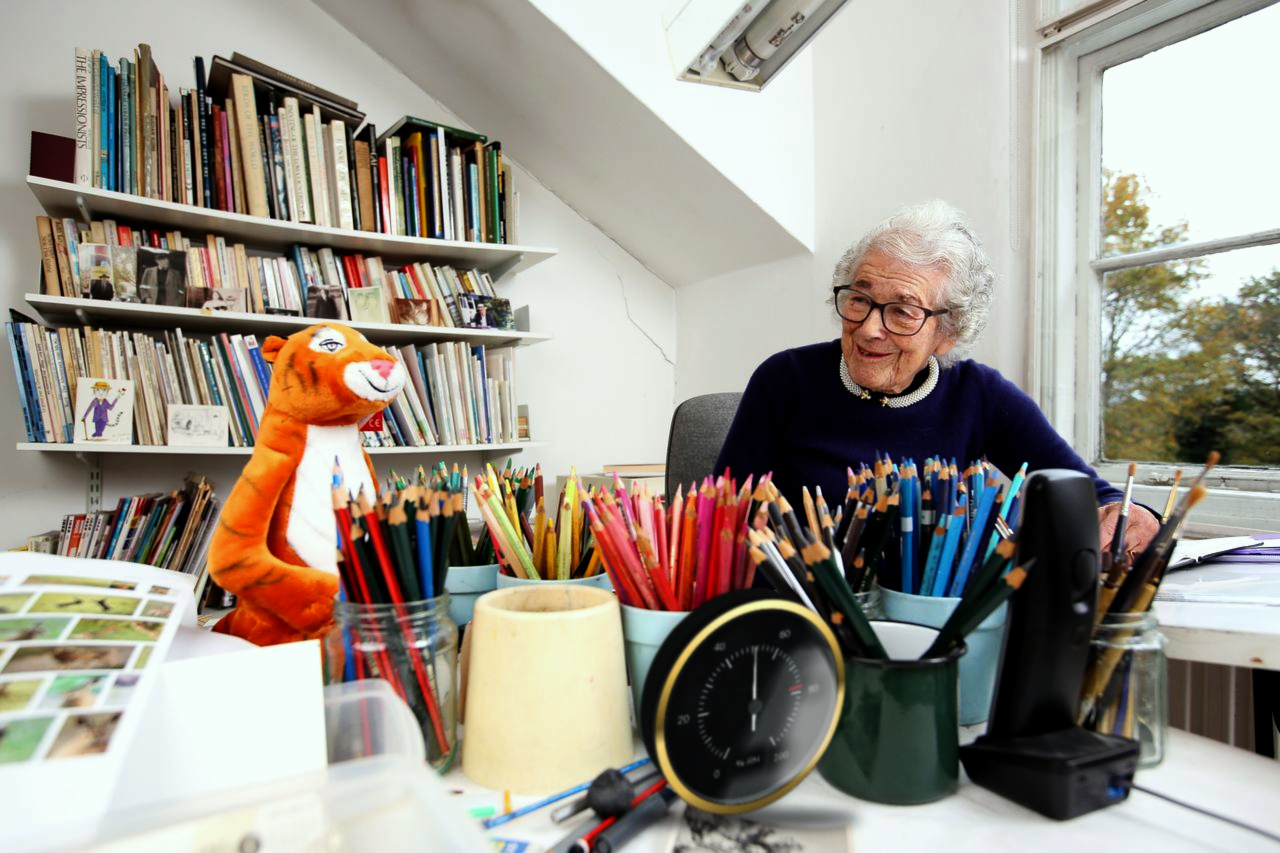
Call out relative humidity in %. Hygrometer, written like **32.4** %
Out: **50** %
